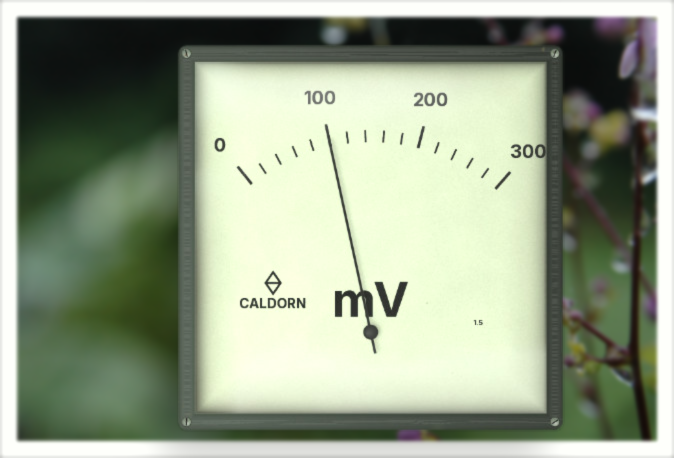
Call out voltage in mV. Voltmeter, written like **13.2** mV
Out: **100** mV
